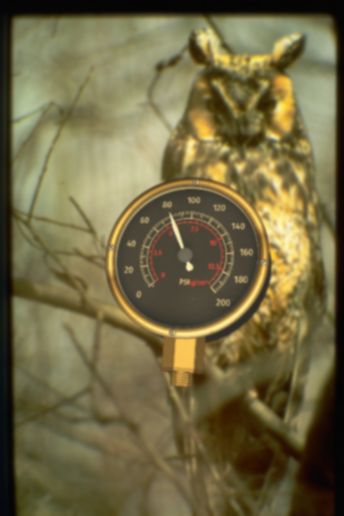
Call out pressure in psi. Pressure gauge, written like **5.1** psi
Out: **80** psi
